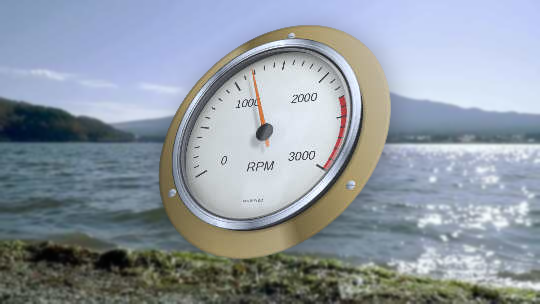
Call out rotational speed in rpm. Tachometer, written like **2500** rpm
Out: **1200** rpm
